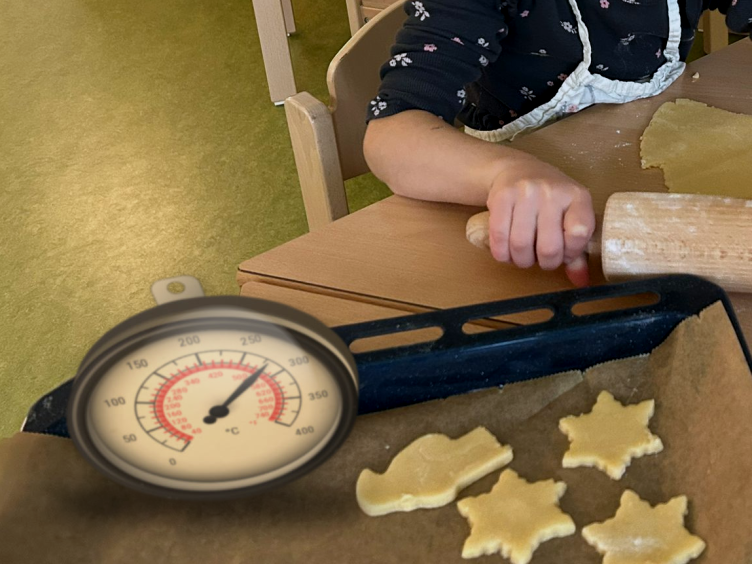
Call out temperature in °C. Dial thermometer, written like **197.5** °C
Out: **275** °C
